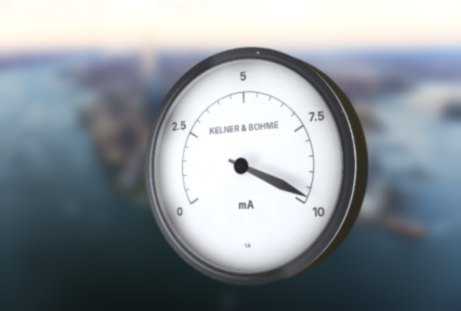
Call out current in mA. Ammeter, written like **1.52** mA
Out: **9.75** mA
